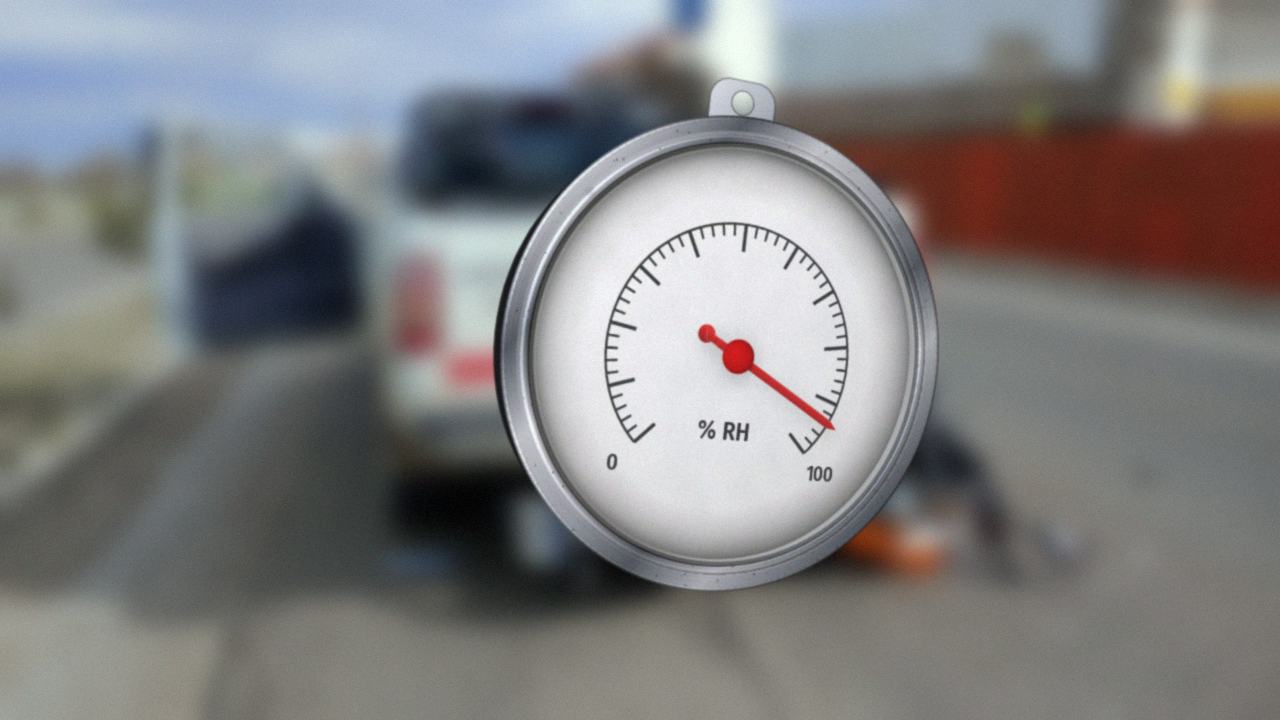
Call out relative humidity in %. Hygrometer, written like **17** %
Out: **94** %
